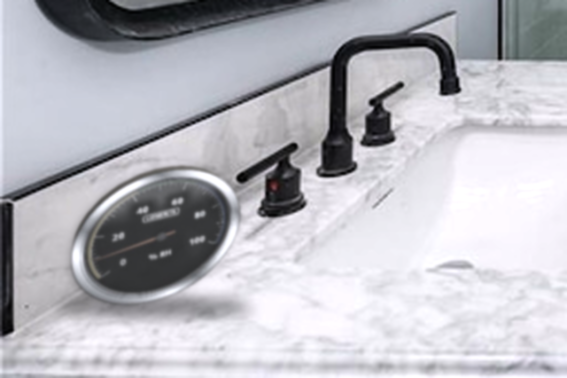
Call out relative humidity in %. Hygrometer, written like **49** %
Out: **10** %
